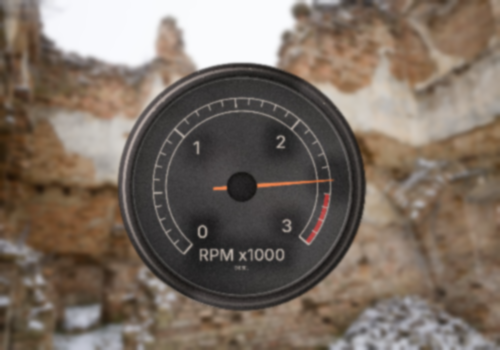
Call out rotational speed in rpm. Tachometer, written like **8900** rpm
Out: **2500** rpm
